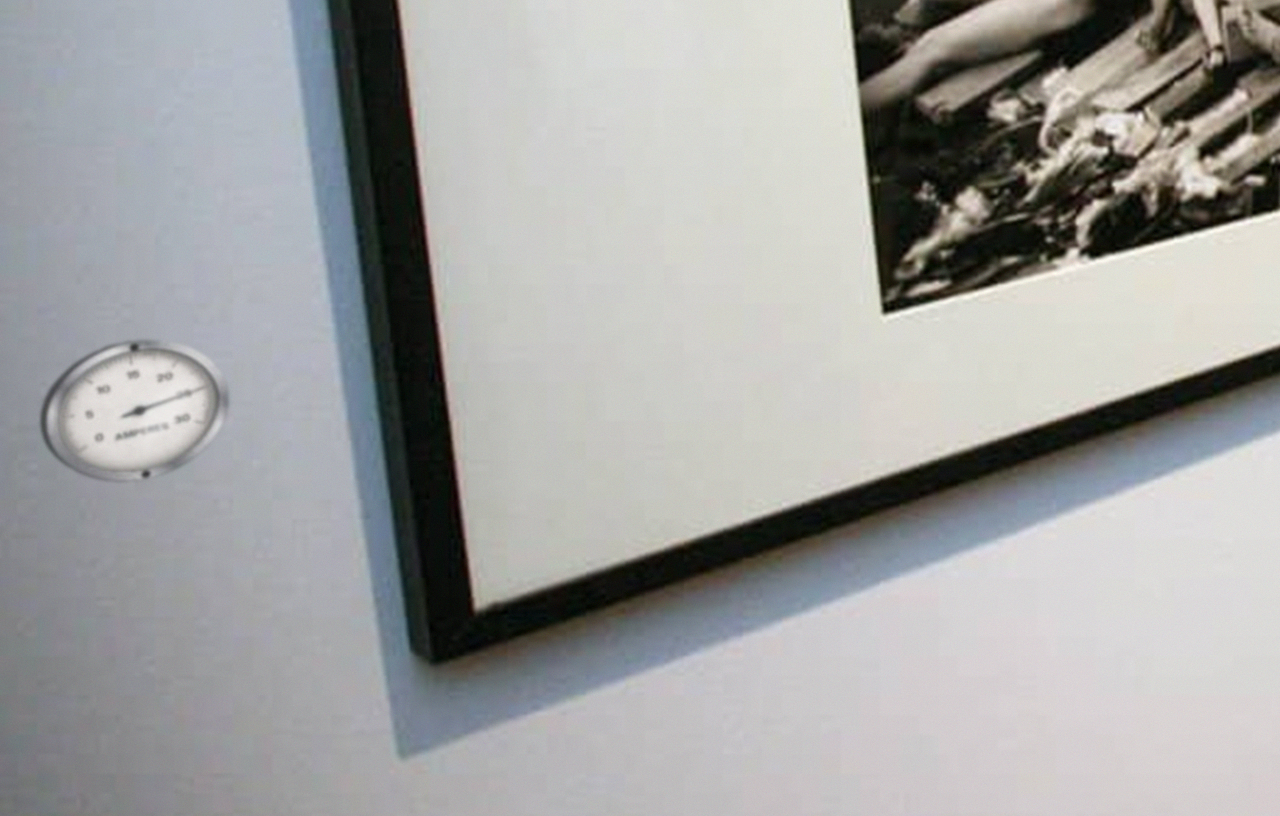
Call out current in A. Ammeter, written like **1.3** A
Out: **25** A
